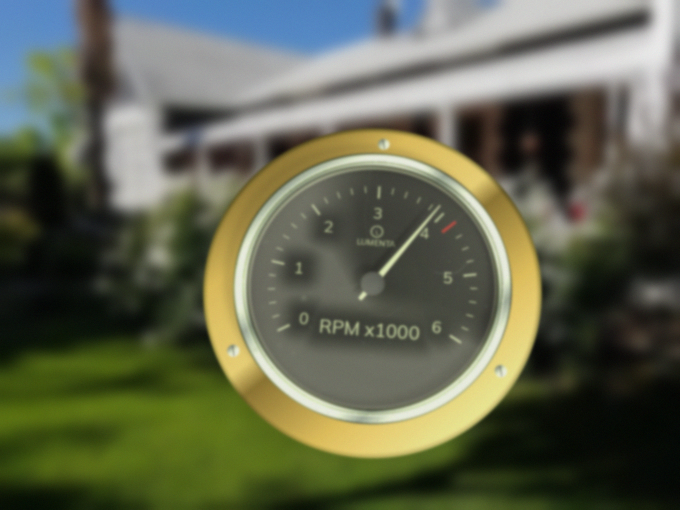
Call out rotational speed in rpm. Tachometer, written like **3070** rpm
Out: **3900** rpm
